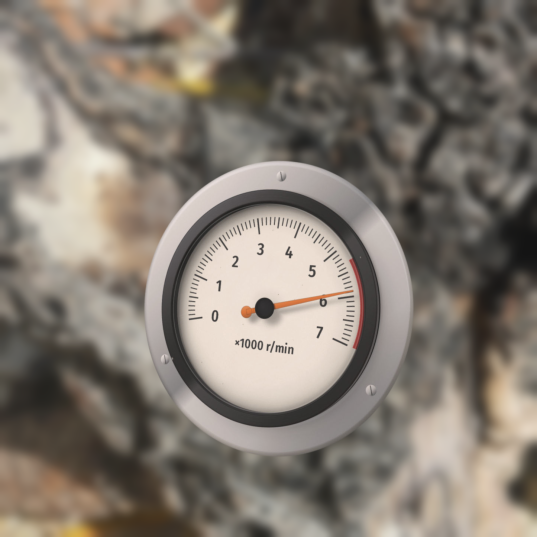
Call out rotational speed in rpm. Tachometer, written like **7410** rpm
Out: **5900** rpm
